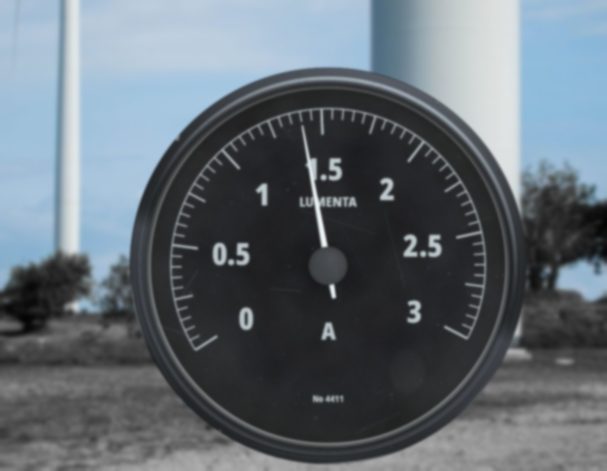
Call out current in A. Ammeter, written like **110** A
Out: **1.4** A
